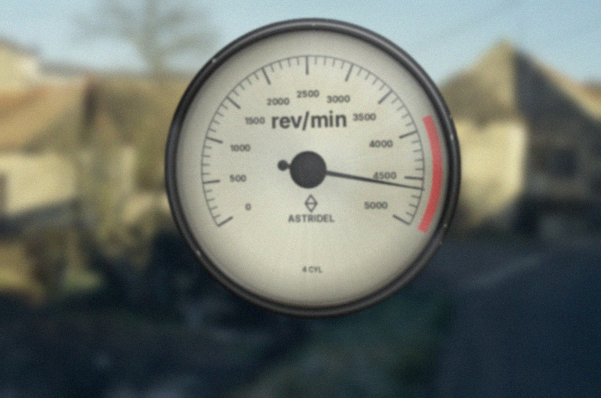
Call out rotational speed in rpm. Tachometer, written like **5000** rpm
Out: **4600** rpm
